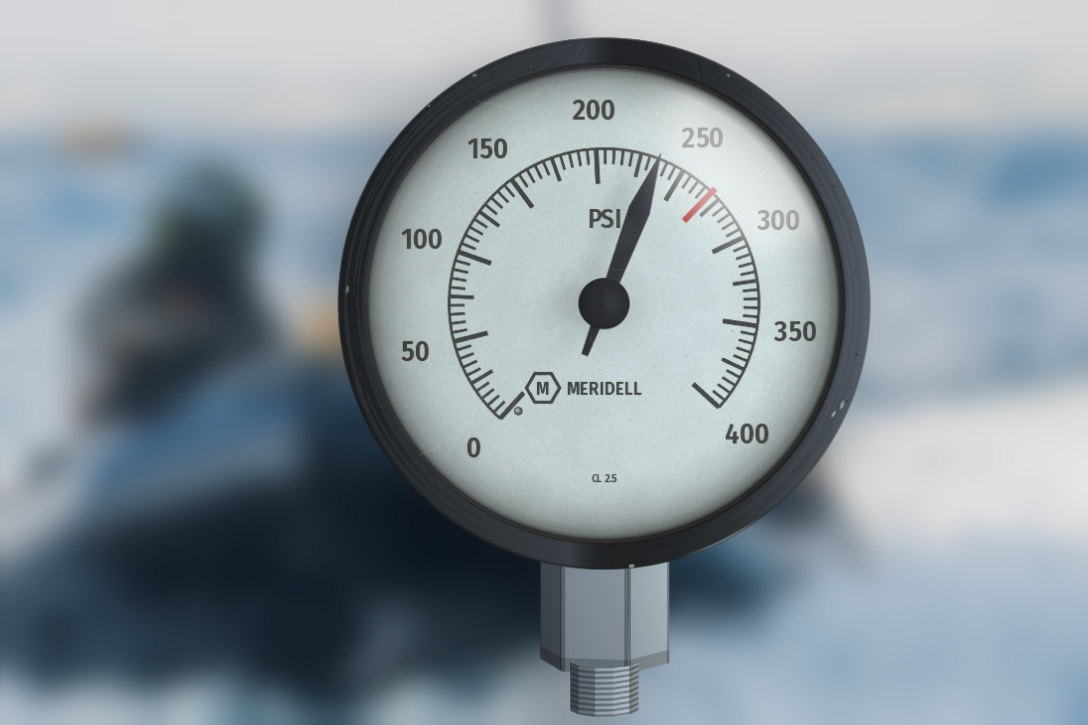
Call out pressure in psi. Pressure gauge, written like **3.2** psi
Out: **235** psi
